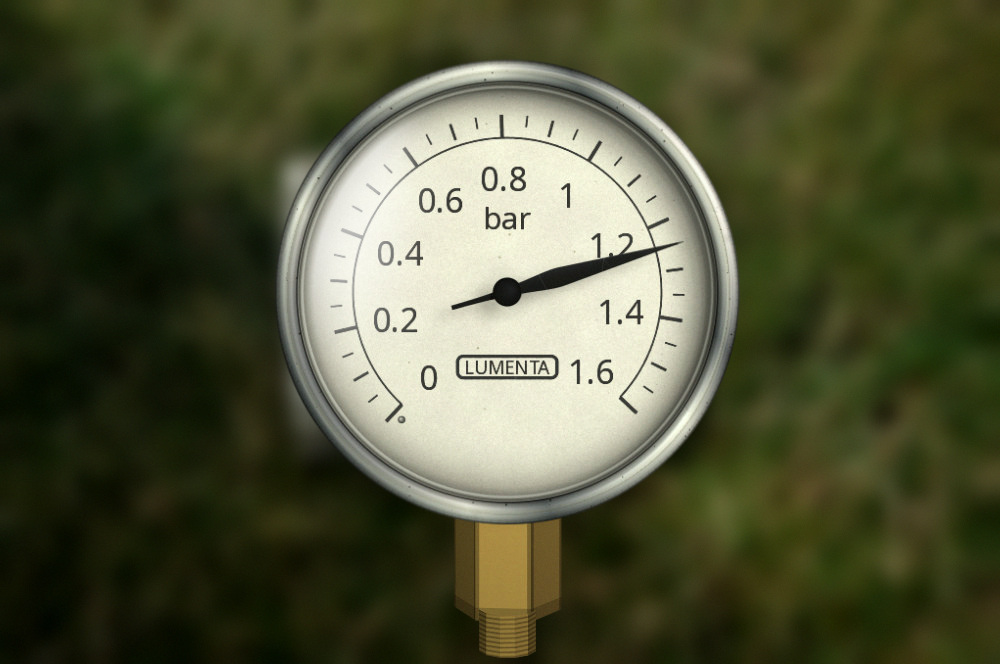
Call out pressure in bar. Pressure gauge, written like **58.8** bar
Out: **1.25** bar
